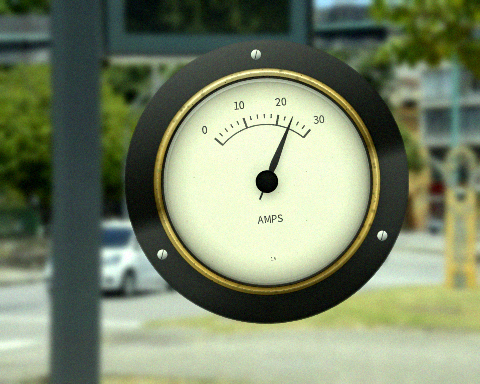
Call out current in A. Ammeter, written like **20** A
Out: **24** A
